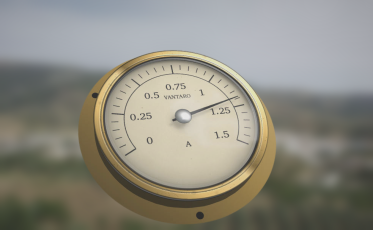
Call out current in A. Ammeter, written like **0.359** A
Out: **1.2** A
